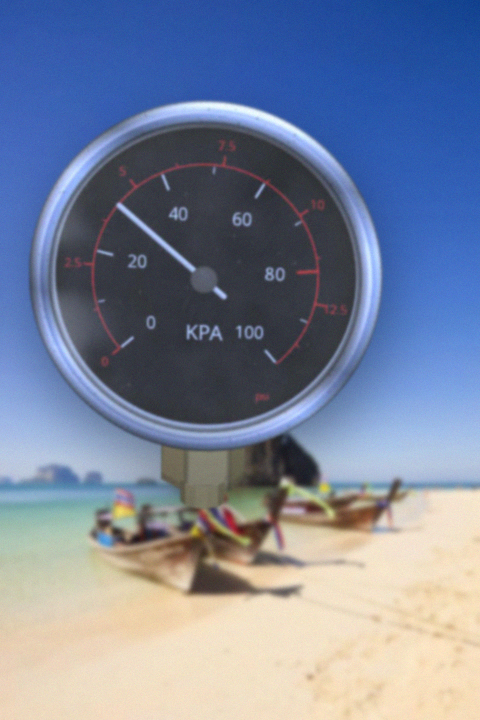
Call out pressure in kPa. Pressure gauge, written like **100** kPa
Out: **30** kPa
